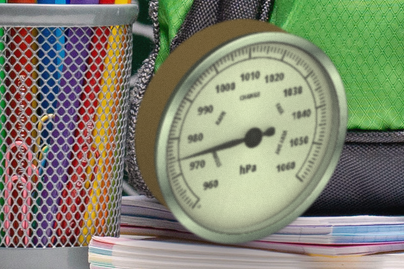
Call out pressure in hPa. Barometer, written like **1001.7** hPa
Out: **975** hPa
